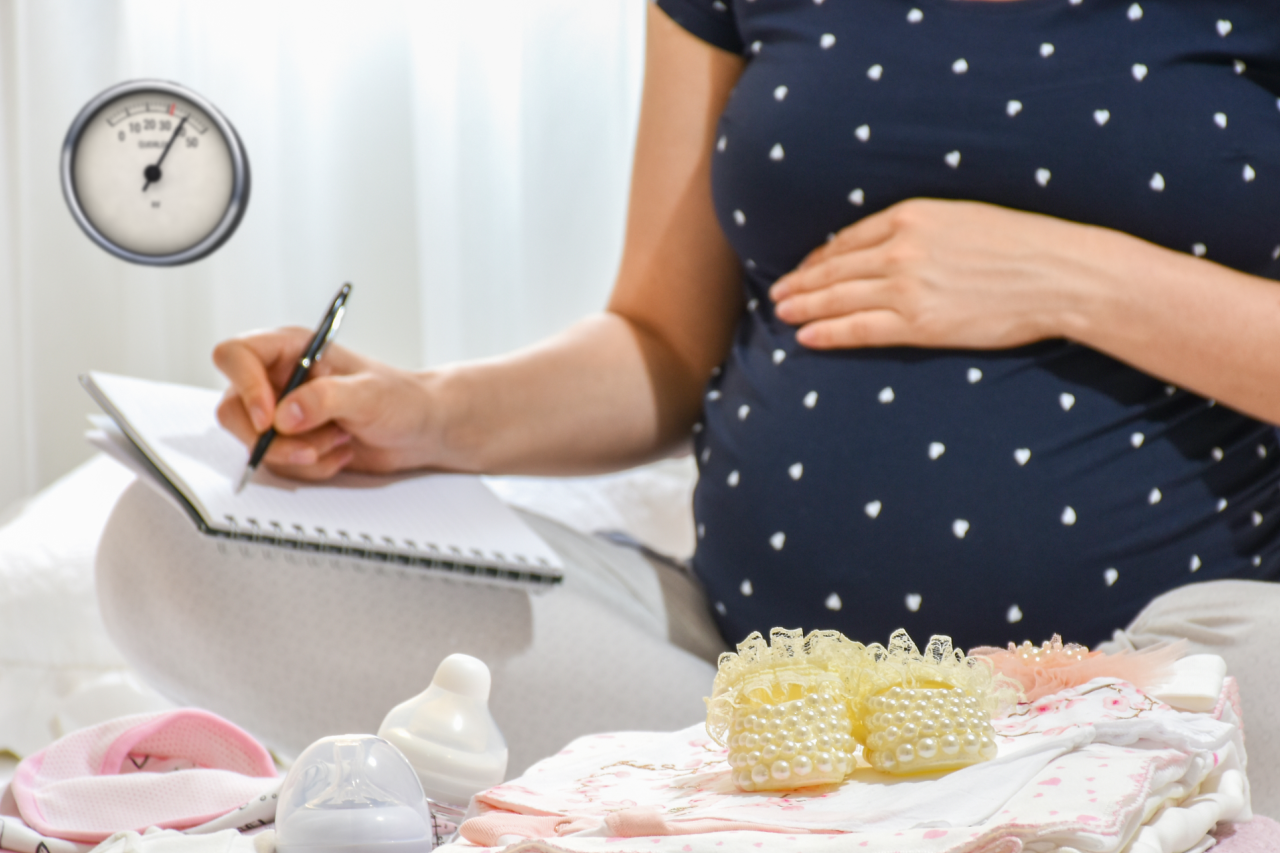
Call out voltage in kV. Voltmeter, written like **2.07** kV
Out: **40** kV
